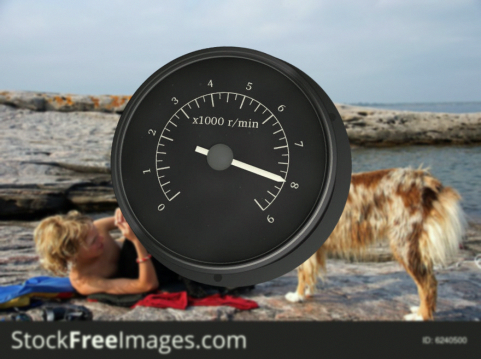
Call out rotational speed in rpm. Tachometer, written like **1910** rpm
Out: **8000** rpm
